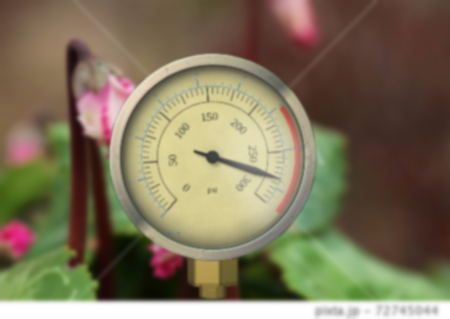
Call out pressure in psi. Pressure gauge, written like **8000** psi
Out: **275** psi
